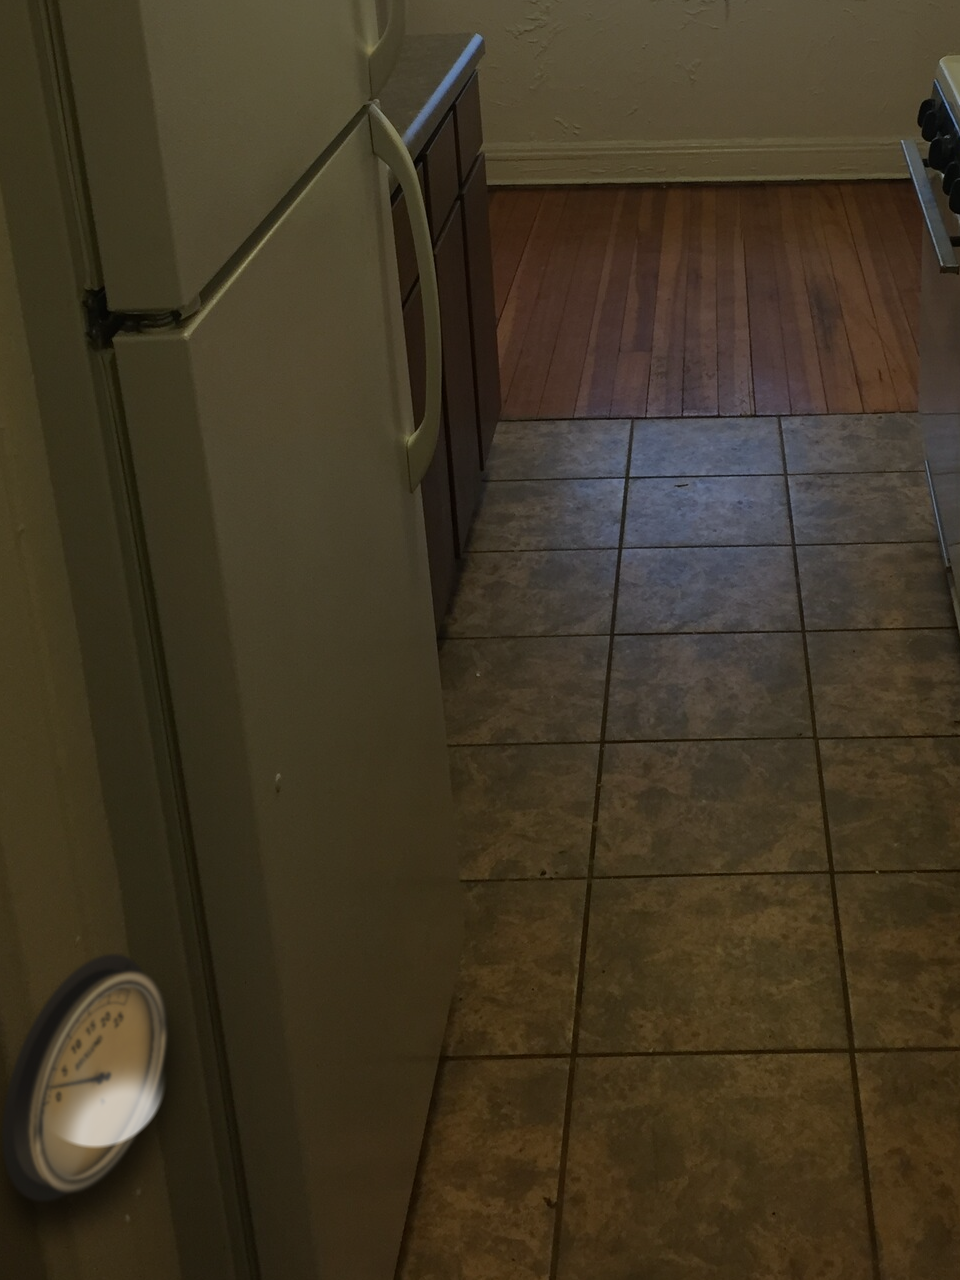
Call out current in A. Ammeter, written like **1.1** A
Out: **2.5** A
